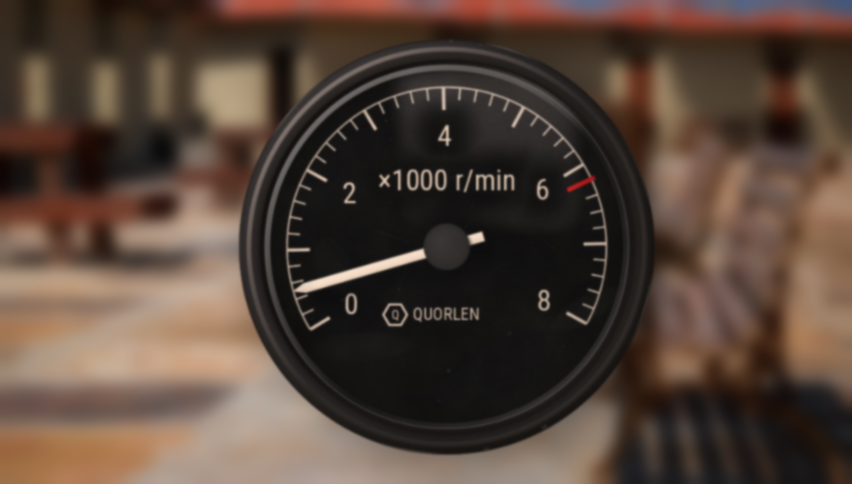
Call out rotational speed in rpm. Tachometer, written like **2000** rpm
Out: **500** rpm
